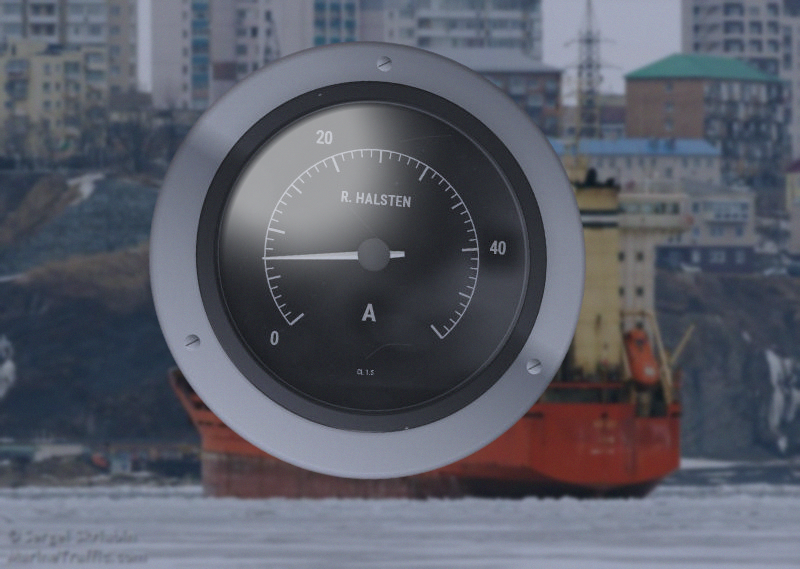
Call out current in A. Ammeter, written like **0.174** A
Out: **7** A
